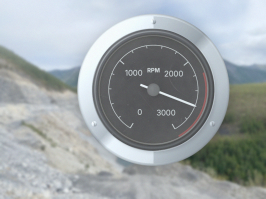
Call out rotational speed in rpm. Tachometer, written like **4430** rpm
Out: **2600** rpm
